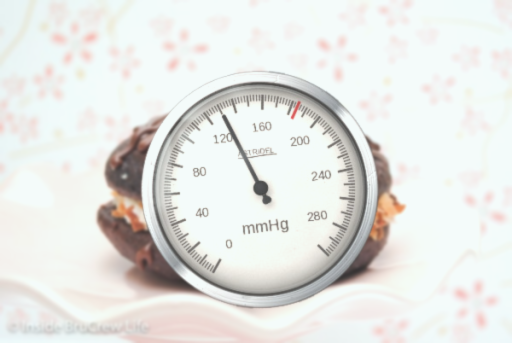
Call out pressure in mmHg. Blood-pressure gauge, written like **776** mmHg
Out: **130** mmHg
